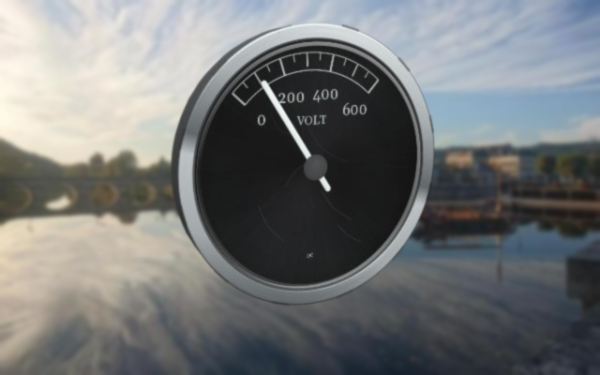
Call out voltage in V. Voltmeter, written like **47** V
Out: **100** V
